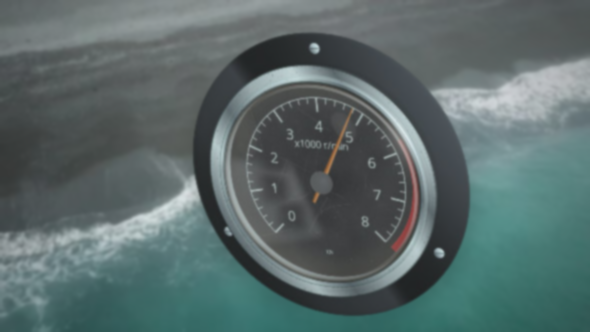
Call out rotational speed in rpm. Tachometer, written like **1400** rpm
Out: **4800** rpm
